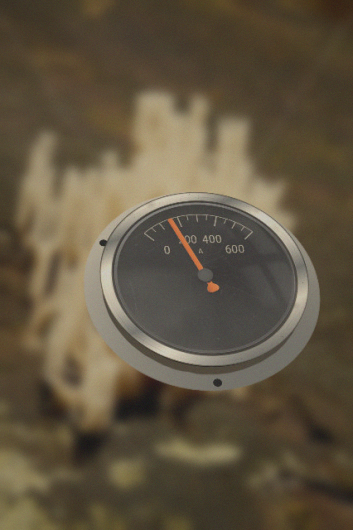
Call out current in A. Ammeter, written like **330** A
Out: **150** A
